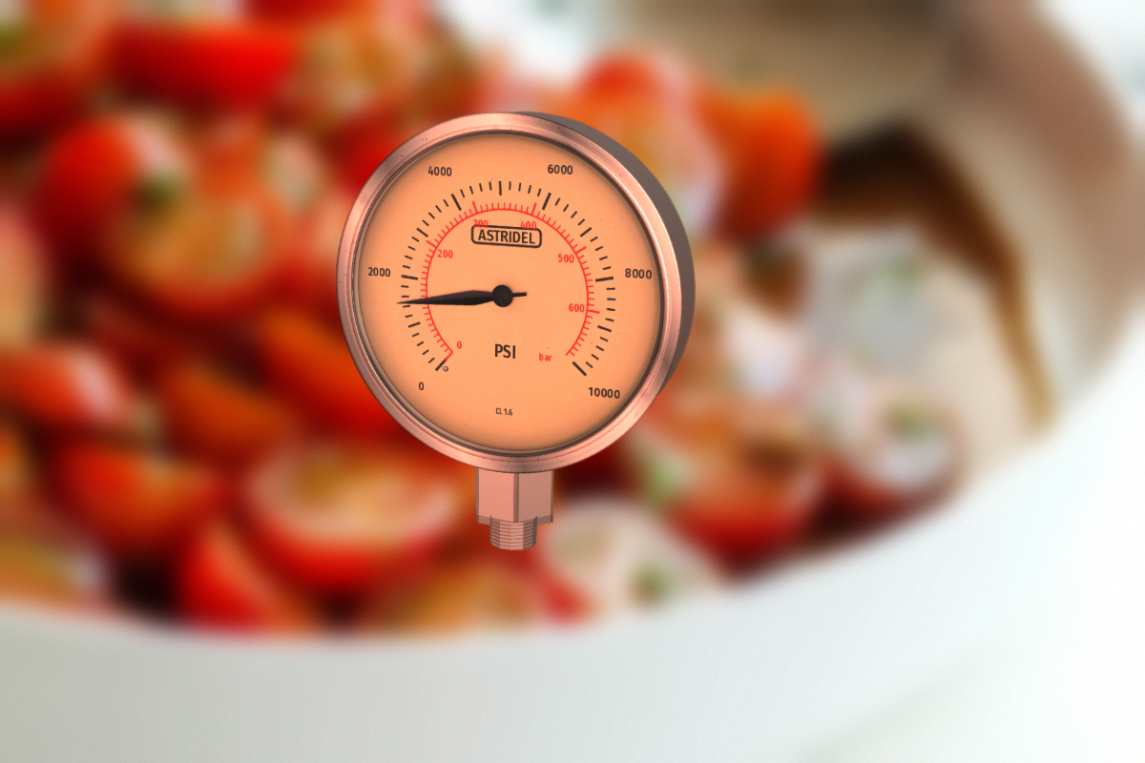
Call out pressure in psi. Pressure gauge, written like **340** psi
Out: **1500** psi
